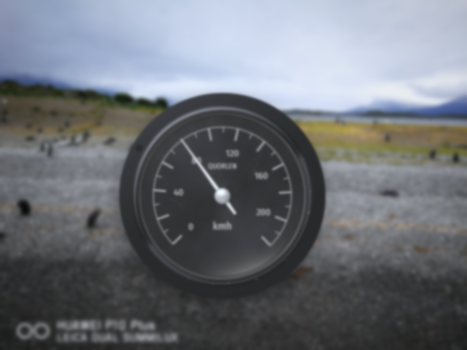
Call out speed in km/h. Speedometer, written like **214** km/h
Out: **80** km/h
